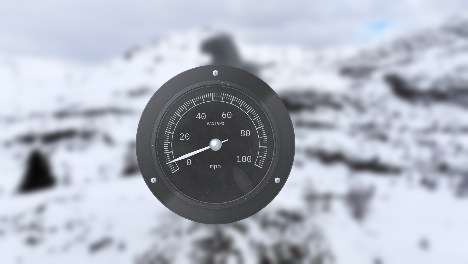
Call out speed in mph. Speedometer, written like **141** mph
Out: **5** mph
